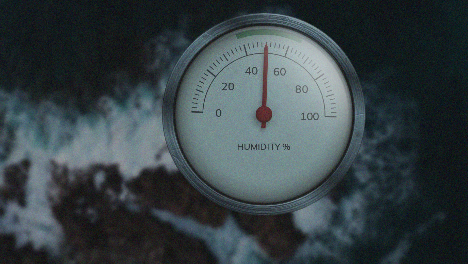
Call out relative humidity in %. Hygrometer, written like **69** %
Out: **50** %
